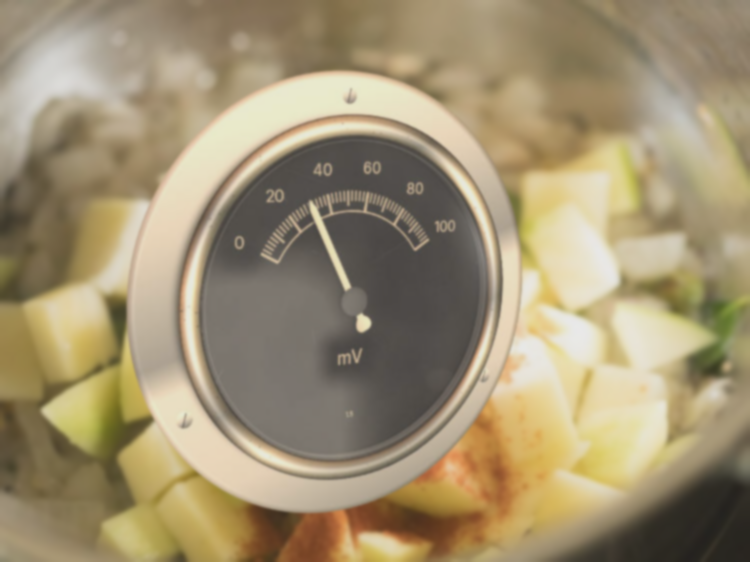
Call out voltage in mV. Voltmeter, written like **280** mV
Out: **30** mV
